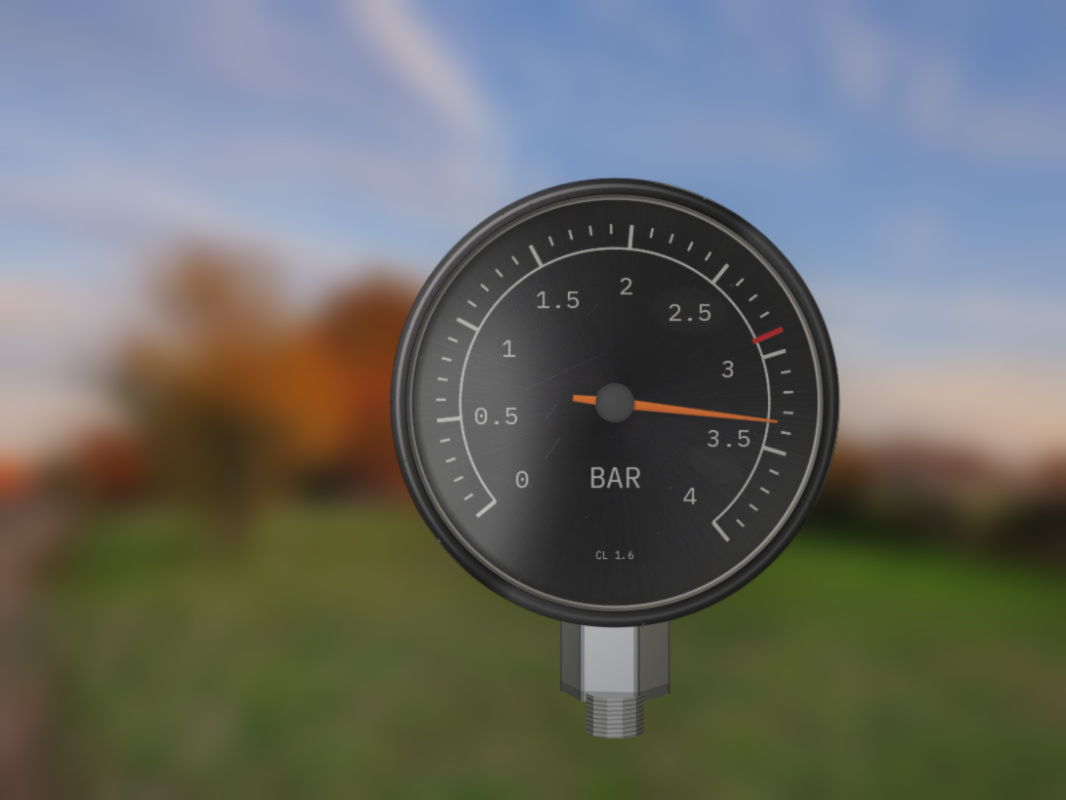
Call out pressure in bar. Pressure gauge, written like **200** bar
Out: **3.35** bar
